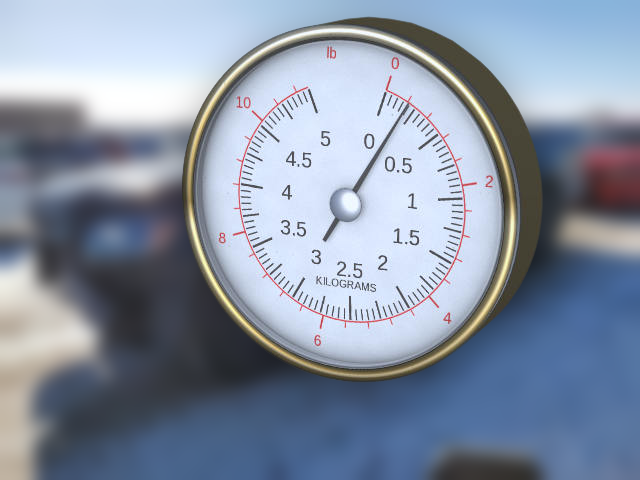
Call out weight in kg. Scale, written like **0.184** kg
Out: **0.2** kg
